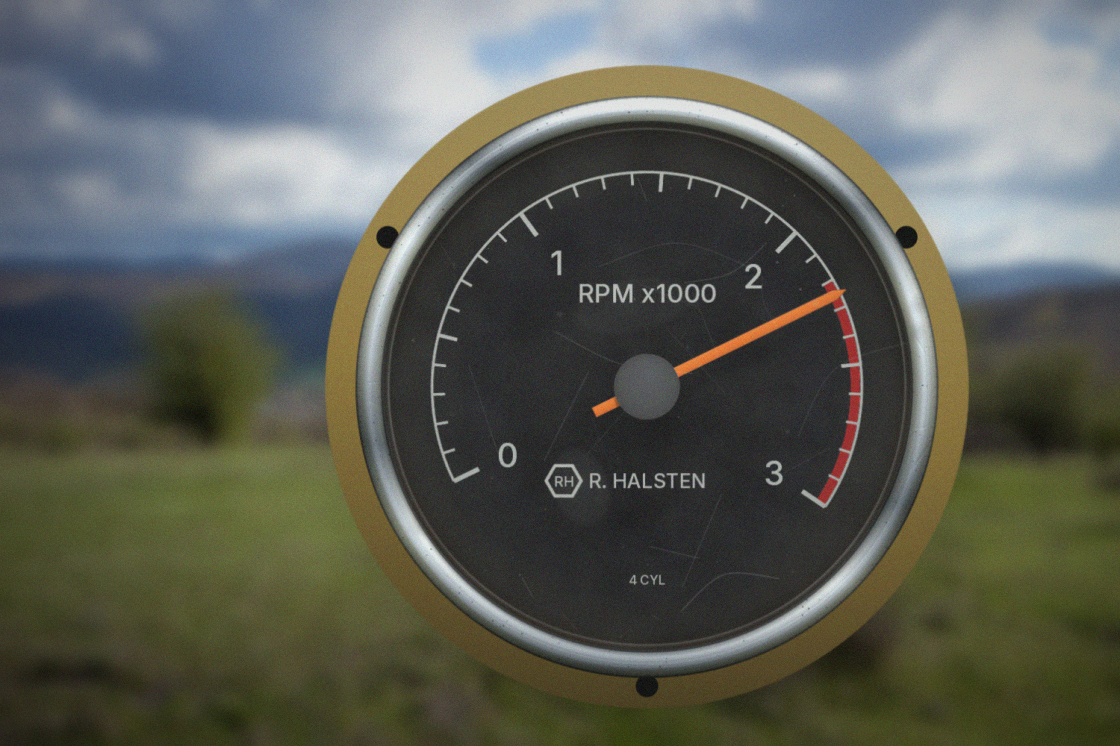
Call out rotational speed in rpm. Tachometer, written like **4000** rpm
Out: **2250** rpm
